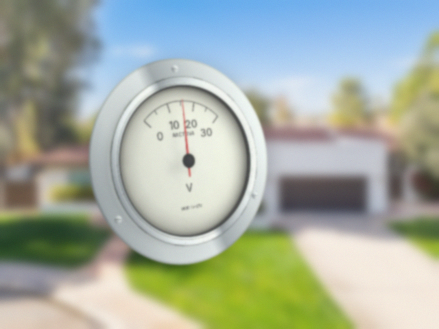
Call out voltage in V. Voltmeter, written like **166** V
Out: **15** V
